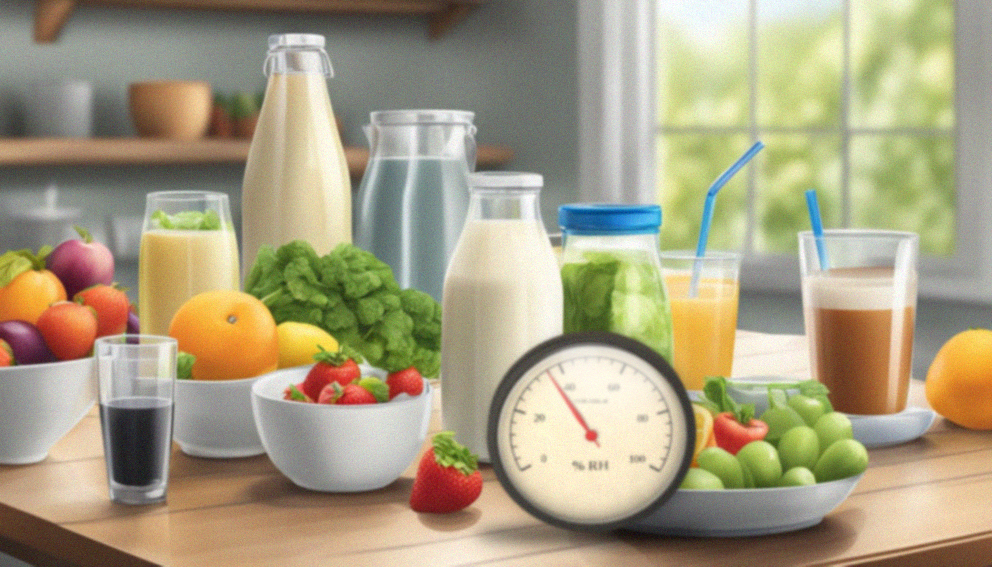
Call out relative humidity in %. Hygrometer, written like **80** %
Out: **36** %
